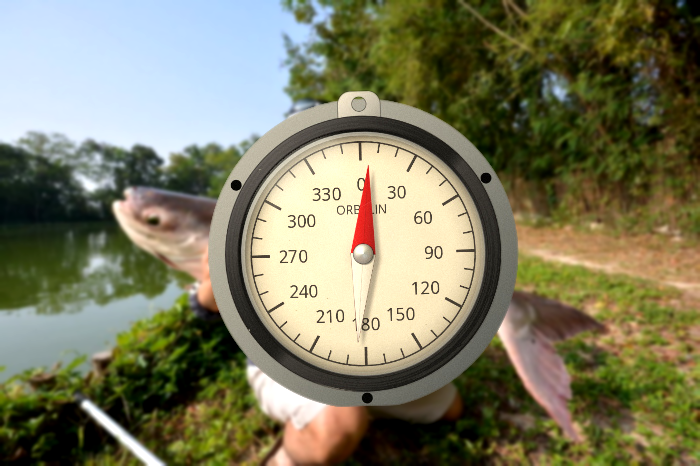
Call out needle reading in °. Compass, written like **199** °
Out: **5** °
